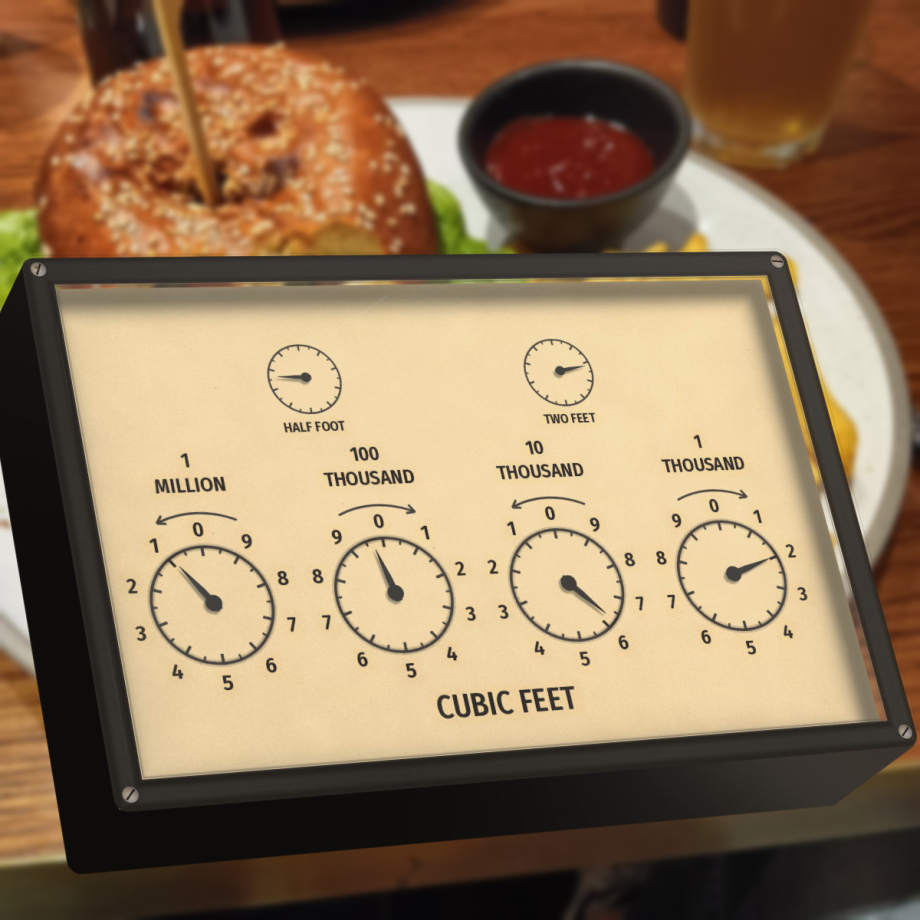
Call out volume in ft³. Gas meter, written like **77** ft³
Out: **96200** ft³
